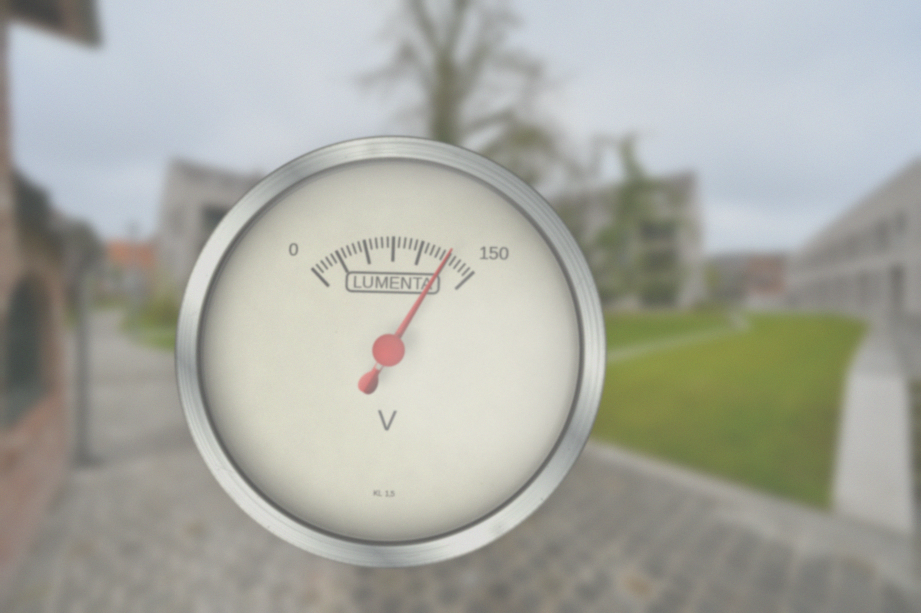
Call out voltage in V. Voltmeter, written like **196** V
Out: **125** V
